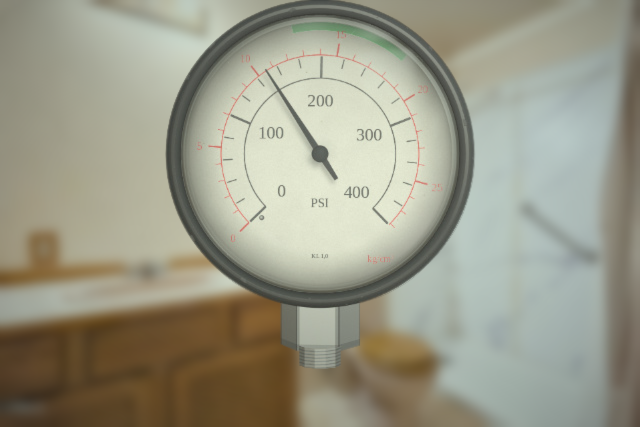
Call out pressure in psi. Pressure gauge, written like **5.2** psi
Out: **150** psi
